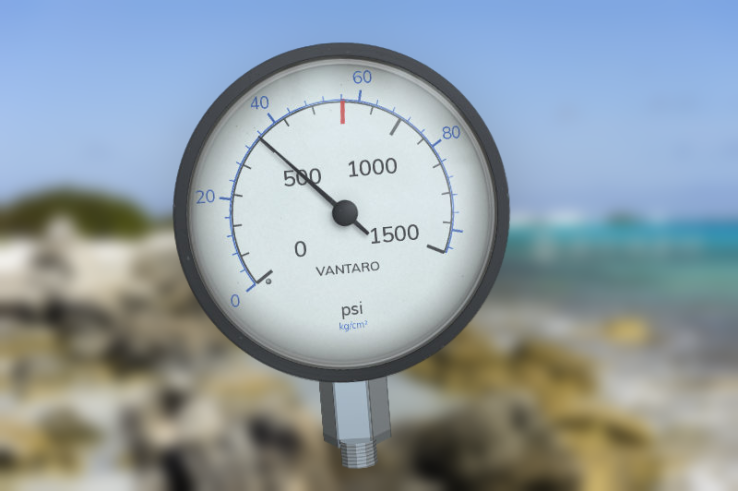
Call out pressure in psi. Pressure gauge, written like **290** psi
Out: **500** psi
